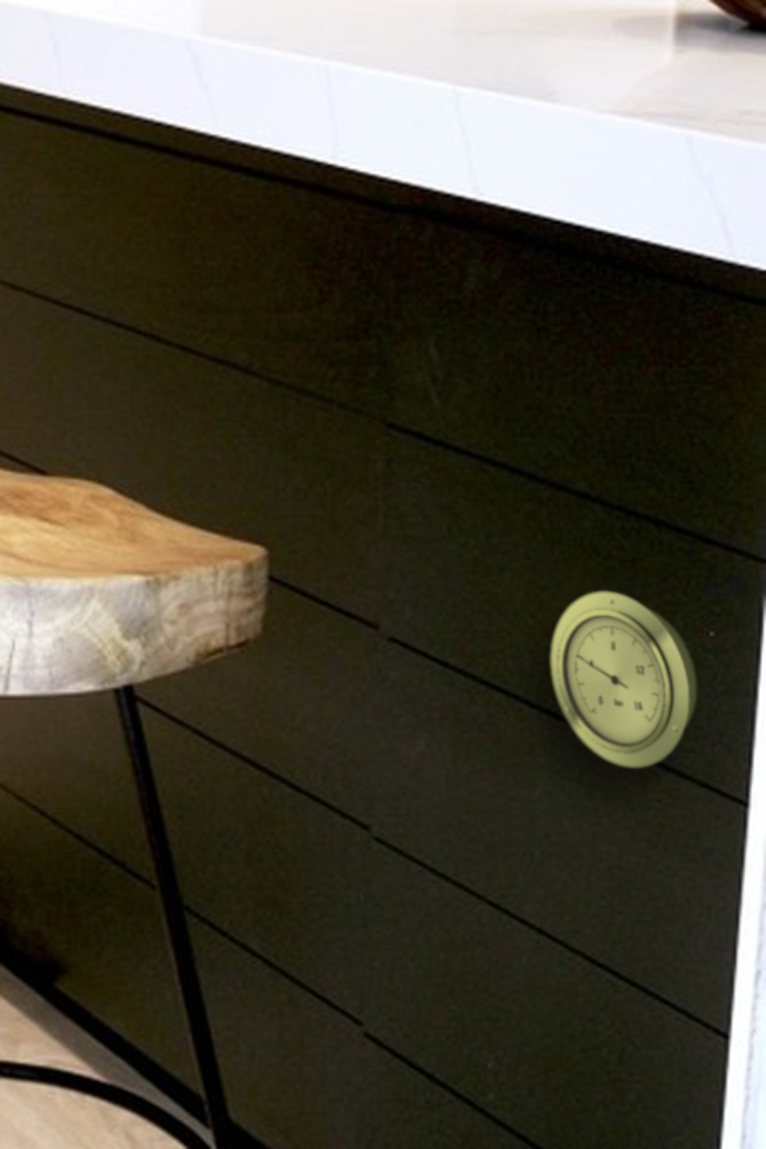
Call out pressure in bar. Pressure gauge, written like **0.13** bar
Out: **4** bar
